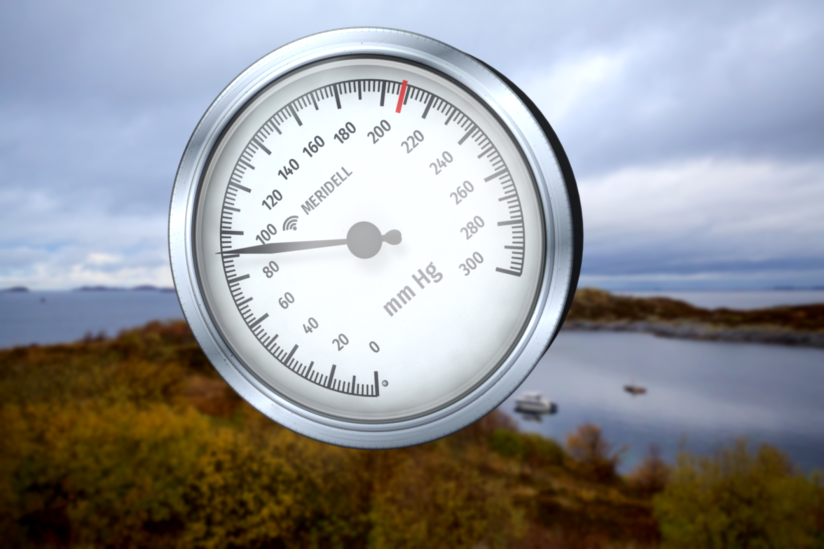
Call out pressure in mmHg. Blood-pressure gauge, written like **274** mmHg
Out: **92** mmHg
